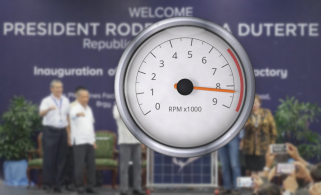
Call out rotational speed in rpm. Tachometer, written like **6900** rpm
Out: **8250** rpm
